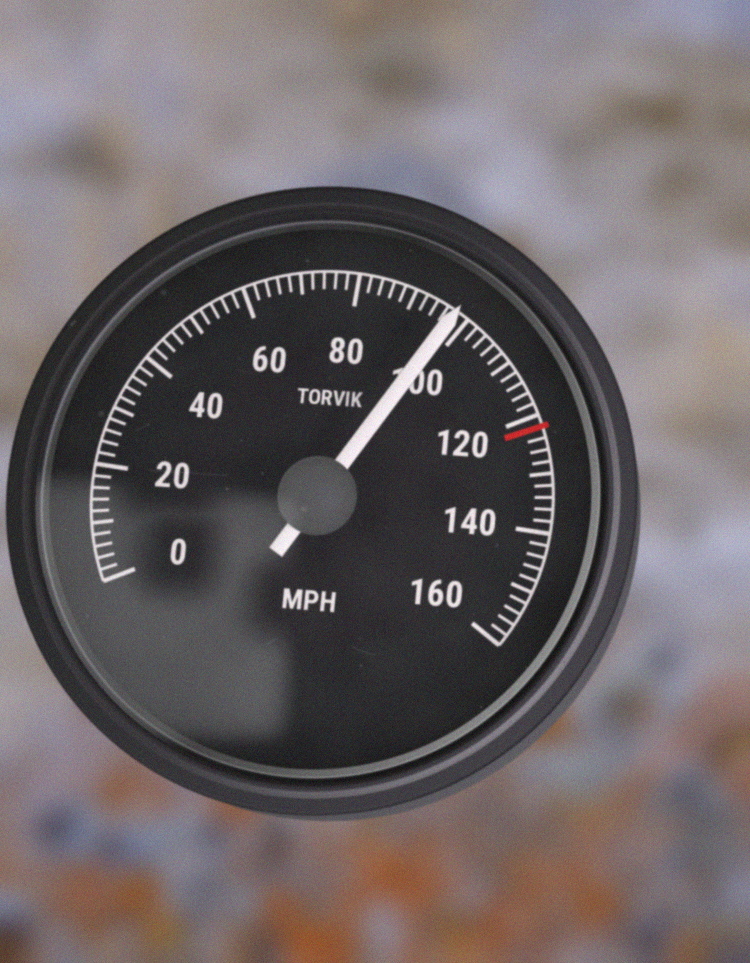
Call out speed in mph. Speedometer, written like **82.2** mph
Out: **98** mph
